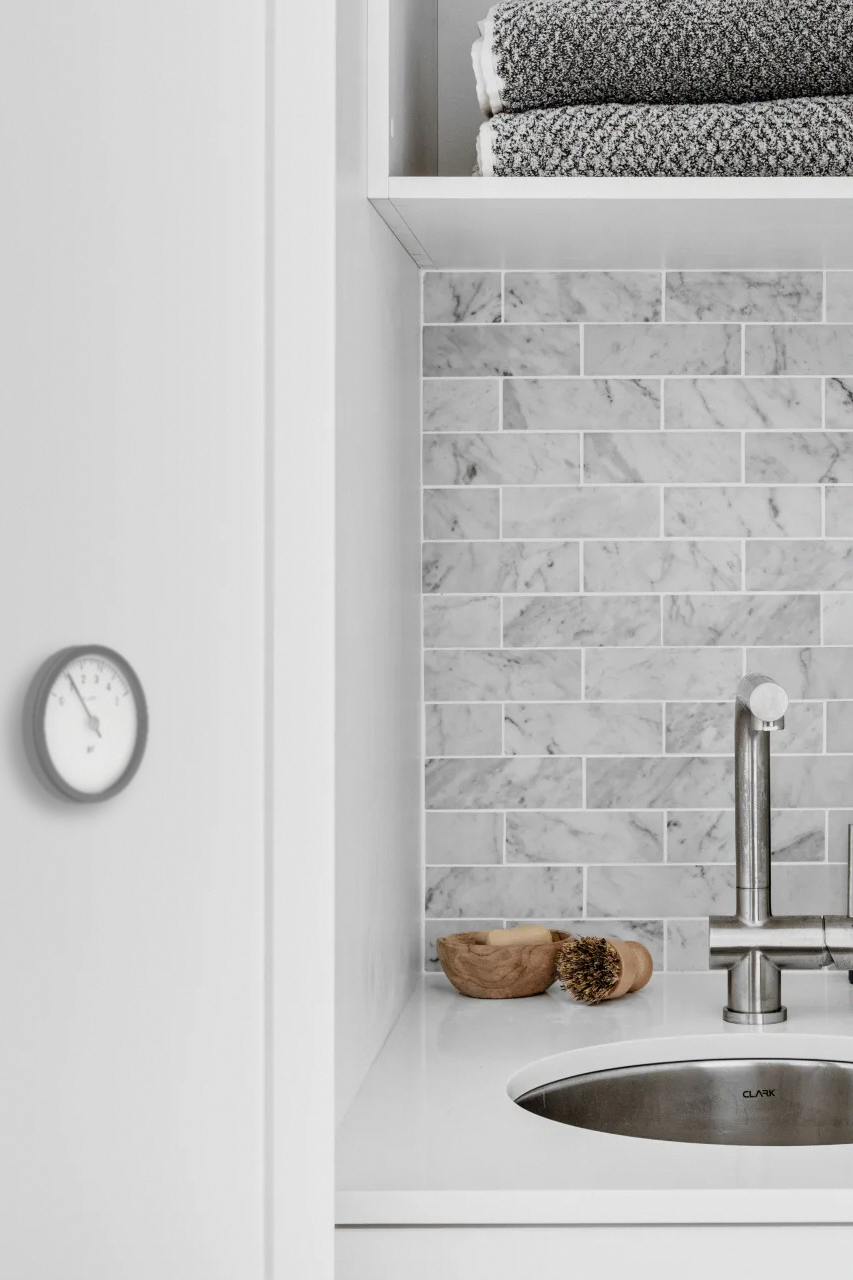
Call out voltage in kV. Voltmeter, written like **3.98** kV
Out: **1** kV
